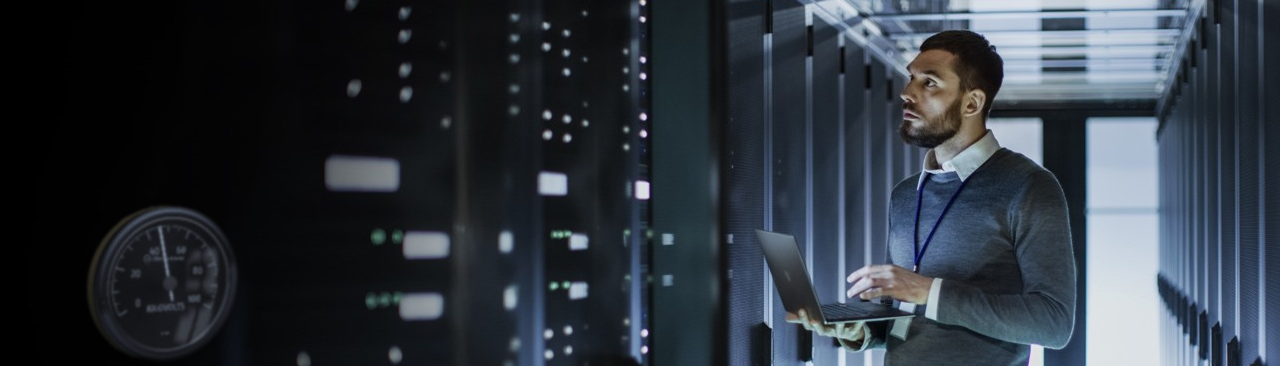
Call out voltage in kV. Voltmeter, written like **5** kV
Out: **45** kV
